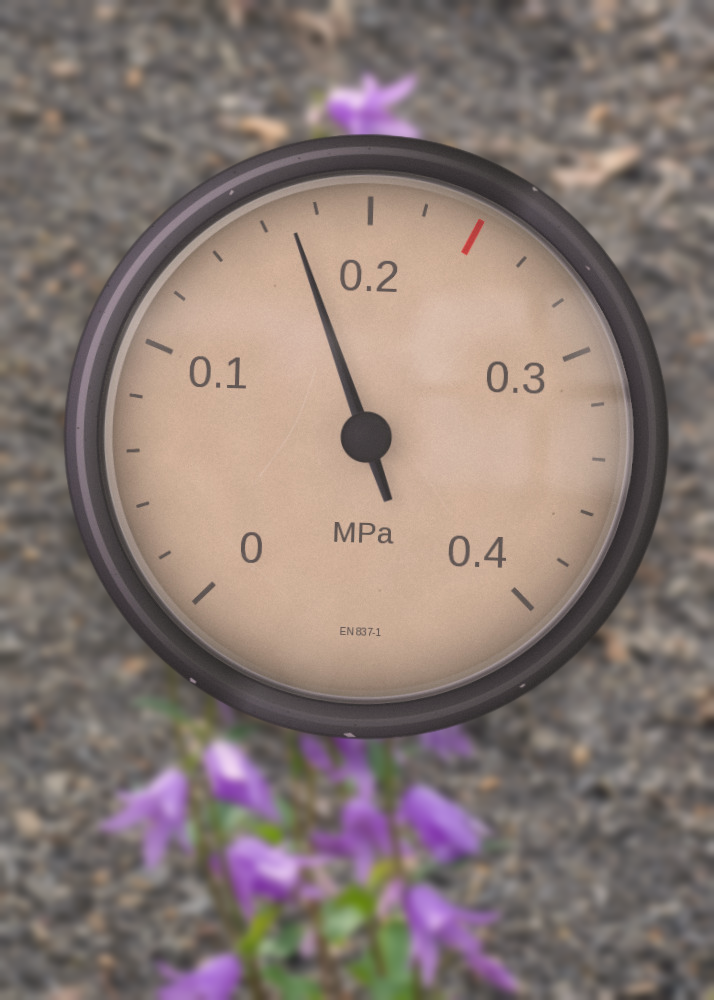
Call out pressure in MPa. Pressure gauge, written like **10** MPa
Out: **0.17** MPa
